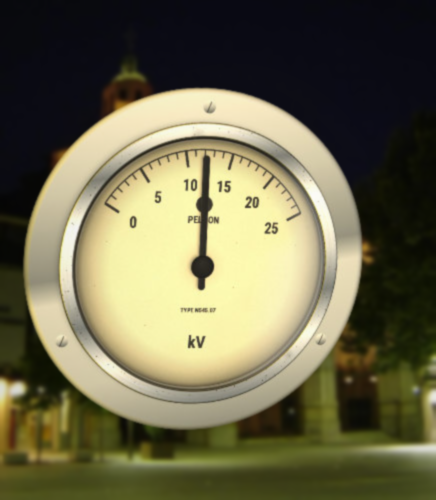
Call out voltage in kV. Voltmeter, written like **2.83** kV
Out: **12** kV
